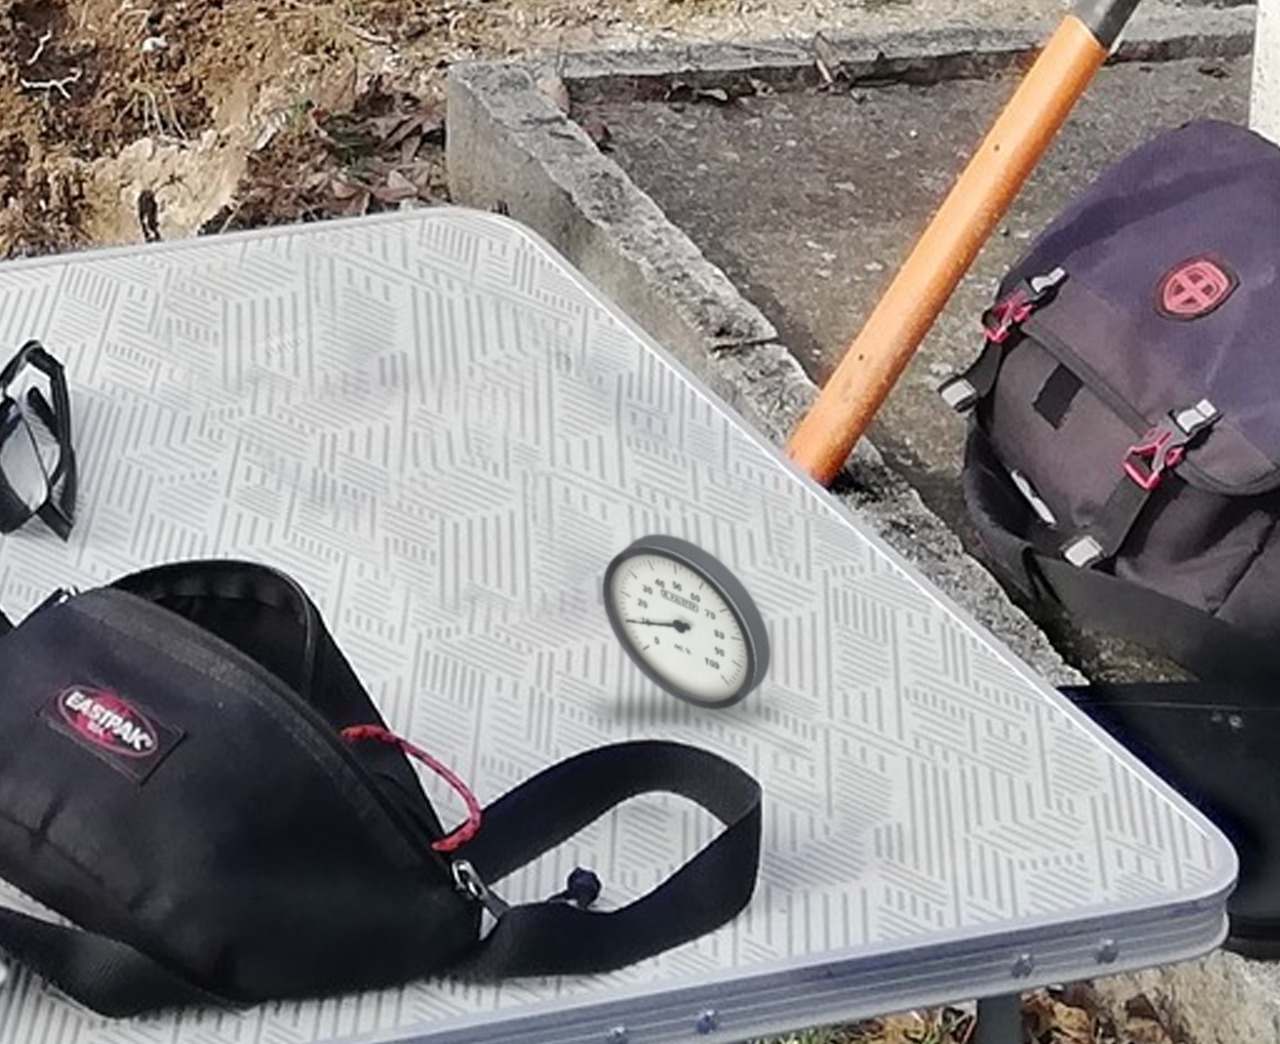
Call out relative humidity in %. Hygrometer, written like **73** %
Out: **10** %
